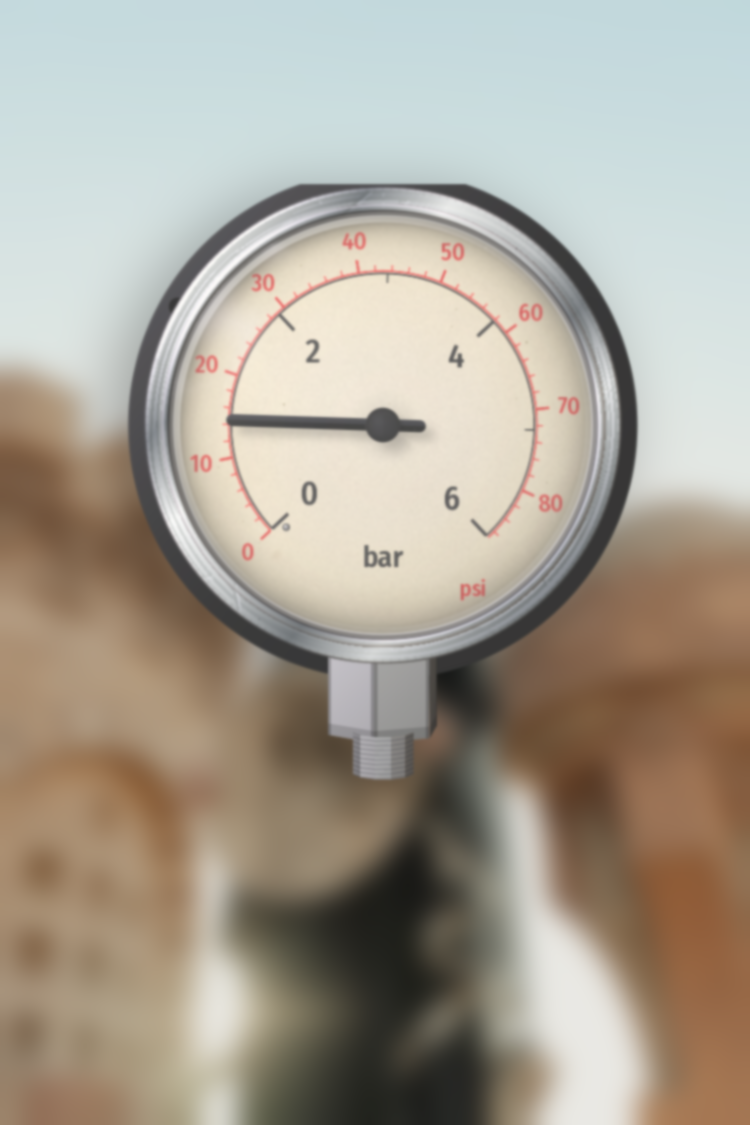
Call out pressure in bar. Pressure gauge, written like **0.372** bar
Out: **1** bar
